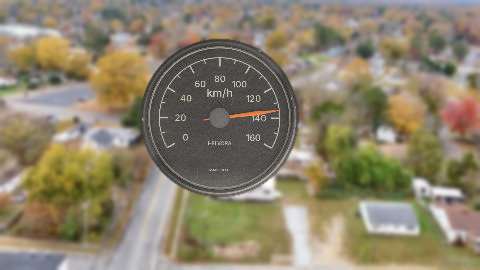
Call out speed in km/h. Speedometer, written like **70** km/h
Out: **135** km/h
